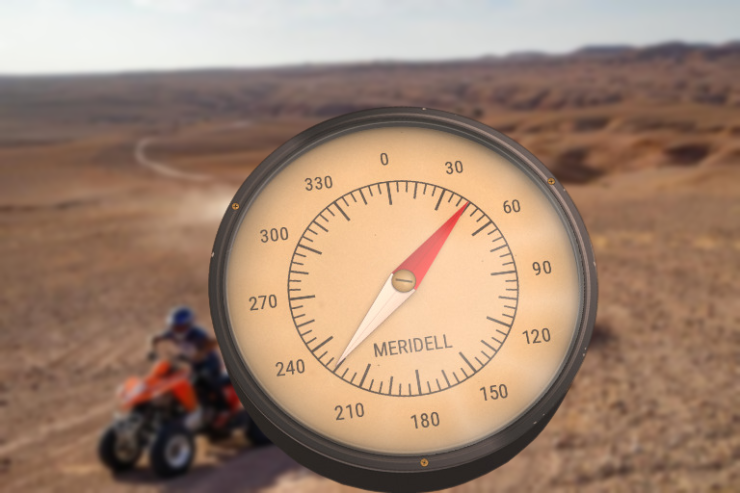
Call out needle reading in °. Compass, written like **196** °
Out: **45** °
